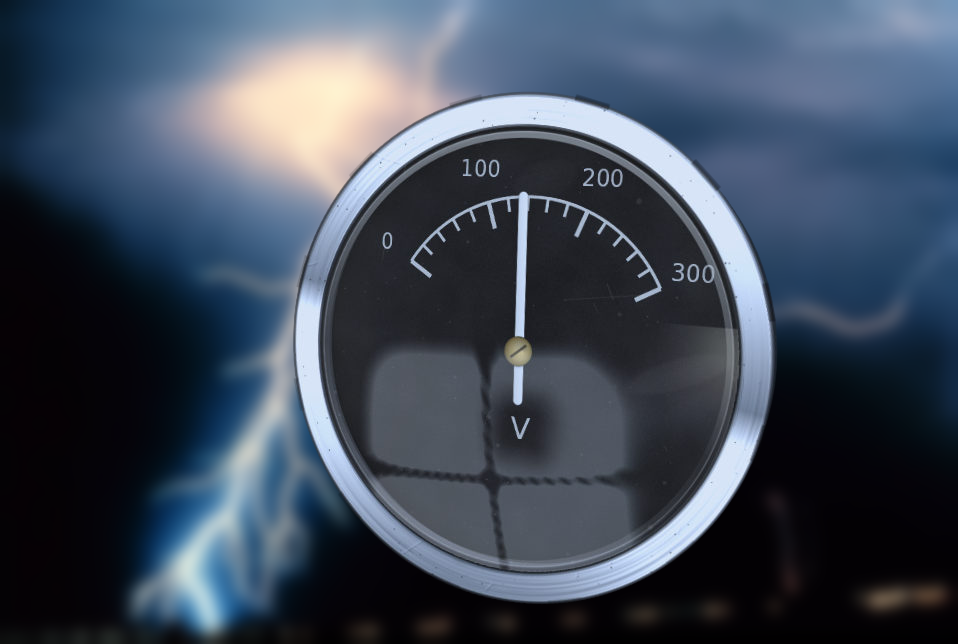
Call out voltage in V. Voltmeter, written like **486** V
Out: **140** V
